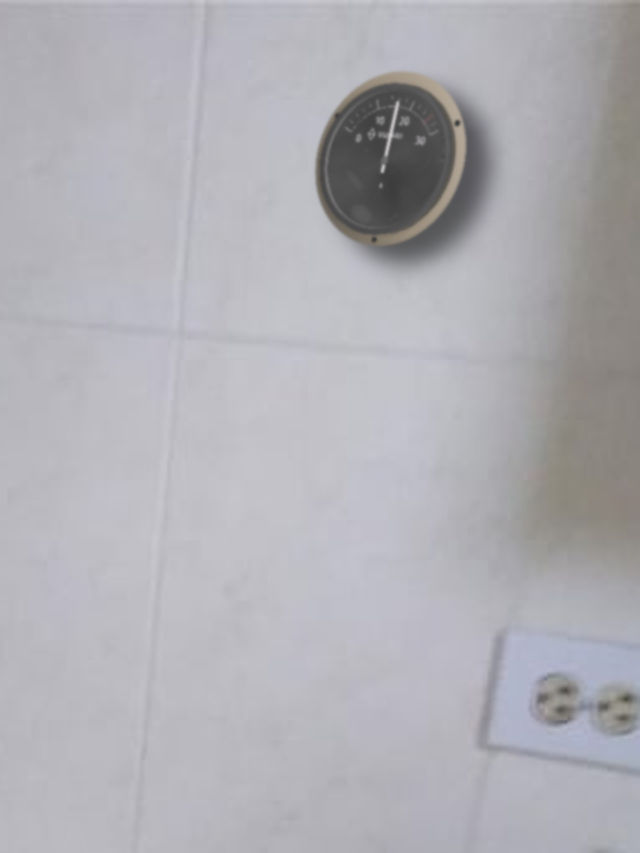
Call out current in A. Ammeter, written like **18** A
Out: **16** A
